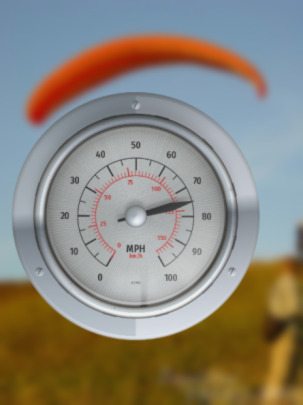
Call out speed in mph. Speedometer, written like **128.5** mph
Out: **75** mph
